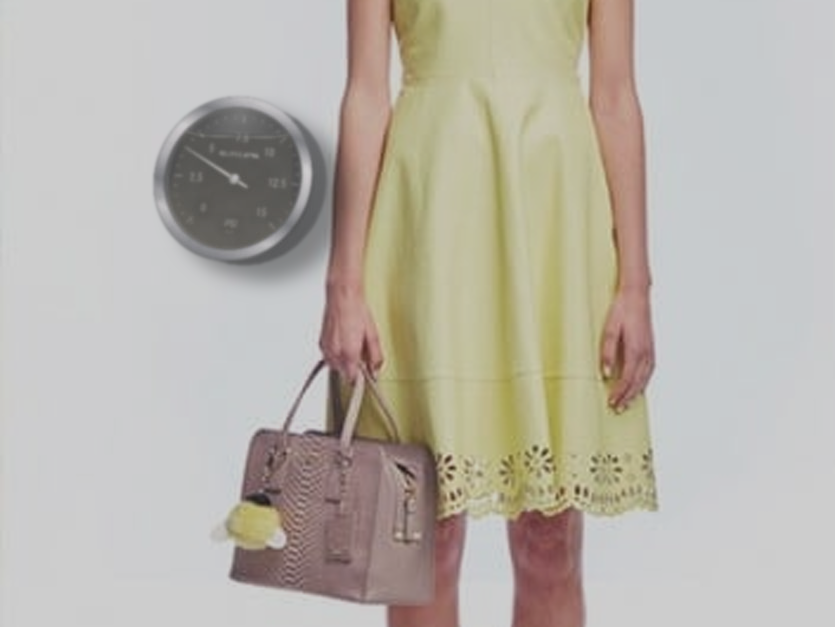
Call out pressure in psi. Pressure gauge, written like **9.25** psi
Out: **4** psi
